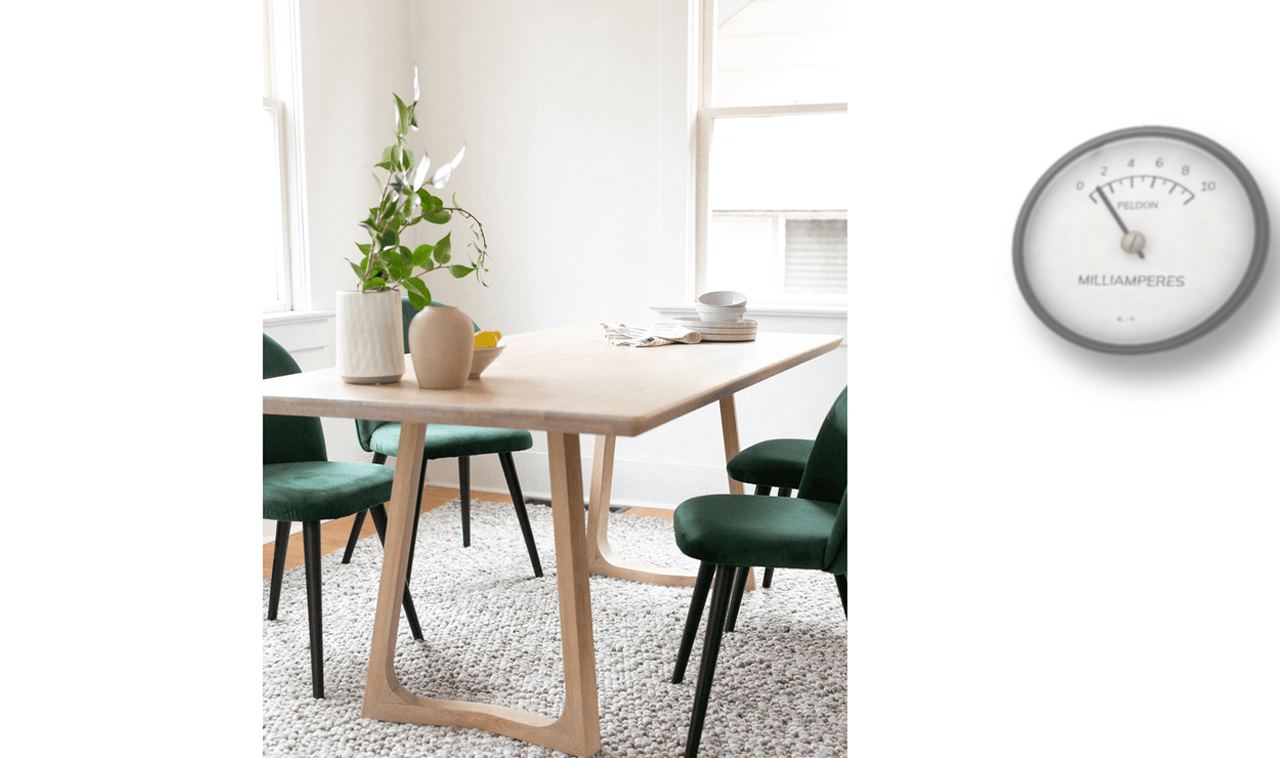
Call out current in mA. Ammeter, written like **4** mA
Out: **1** mA
